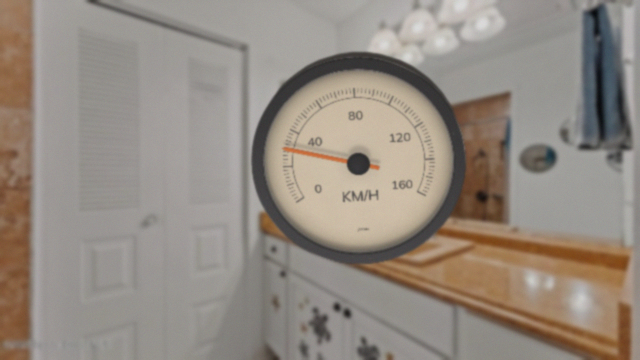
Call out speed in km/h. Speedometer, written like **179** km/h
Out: **30** km/h
